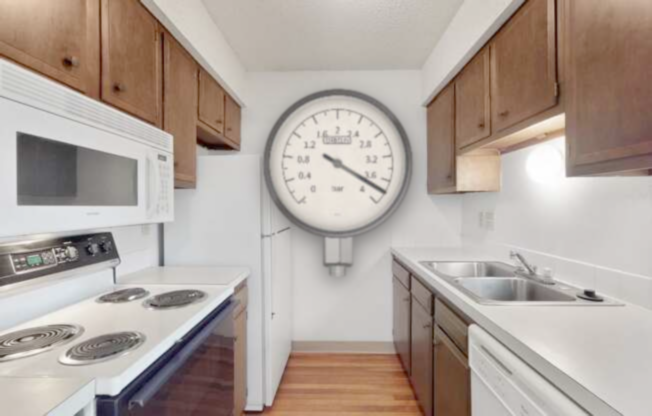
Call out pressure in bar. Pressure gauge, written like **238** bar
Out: **3.8** bar
